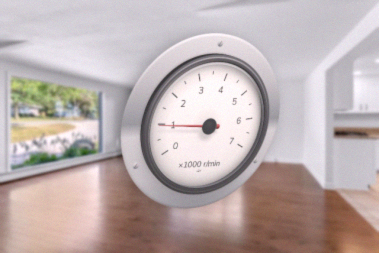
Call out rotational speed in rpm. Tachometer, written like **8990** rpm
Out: **1000** rpm
